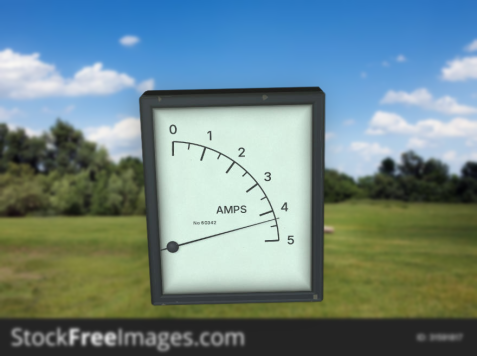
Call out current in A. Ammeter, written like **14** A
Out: **4.25** A
